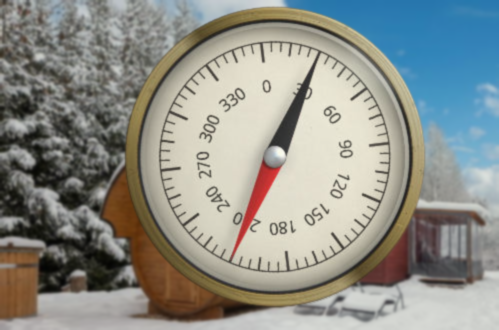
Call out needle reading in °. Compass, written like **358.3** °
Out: **210** °
